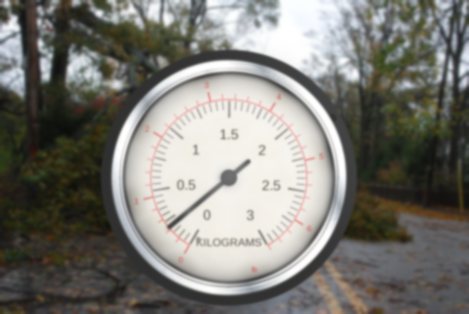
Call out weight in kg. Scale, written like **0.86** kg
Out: **0.2** kg
